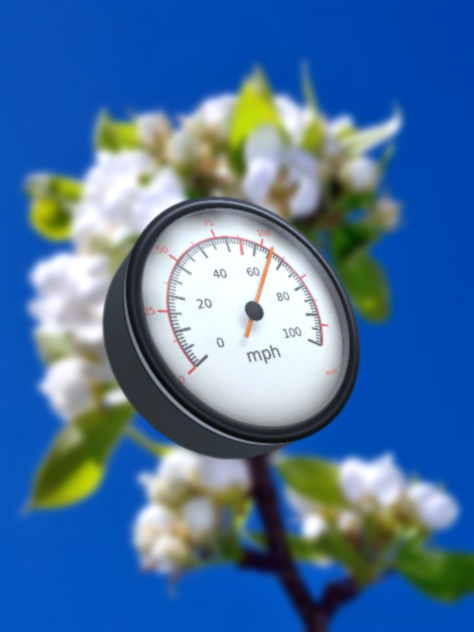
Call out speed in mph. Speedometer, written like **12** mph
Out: **65** mph
